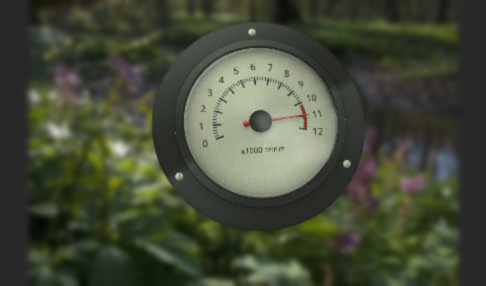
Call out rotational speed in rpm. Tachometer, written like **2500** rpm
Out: **11000** rpm
